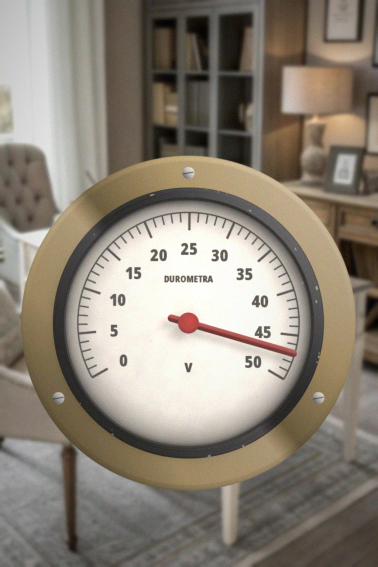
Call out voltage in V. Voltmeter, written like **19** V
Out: **47** V
